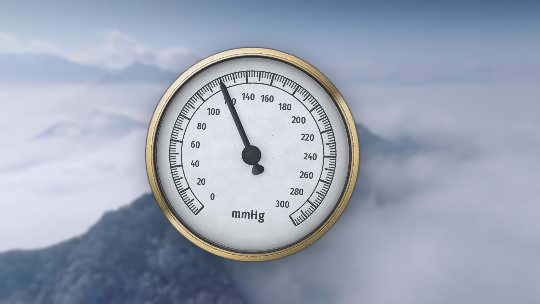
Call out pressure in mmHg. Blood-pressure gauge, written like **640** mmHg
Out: **120** mmHg
